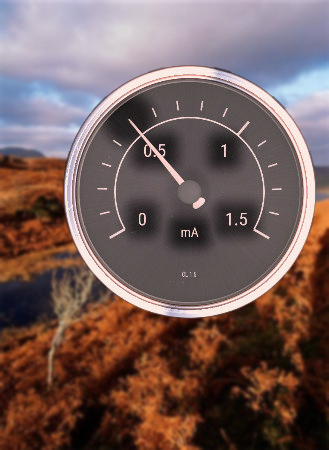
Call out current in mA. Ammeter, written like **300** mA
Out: **0.5** mA
